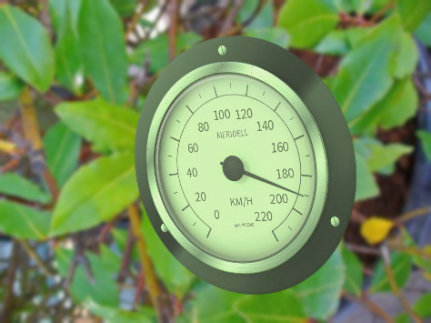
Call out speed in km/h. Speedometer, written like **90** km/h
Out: **190** km/h
